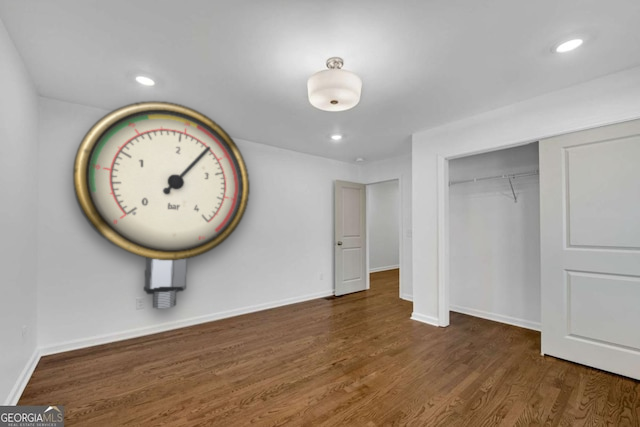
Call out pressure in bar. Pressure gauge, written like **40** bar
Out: **2.5** bar
